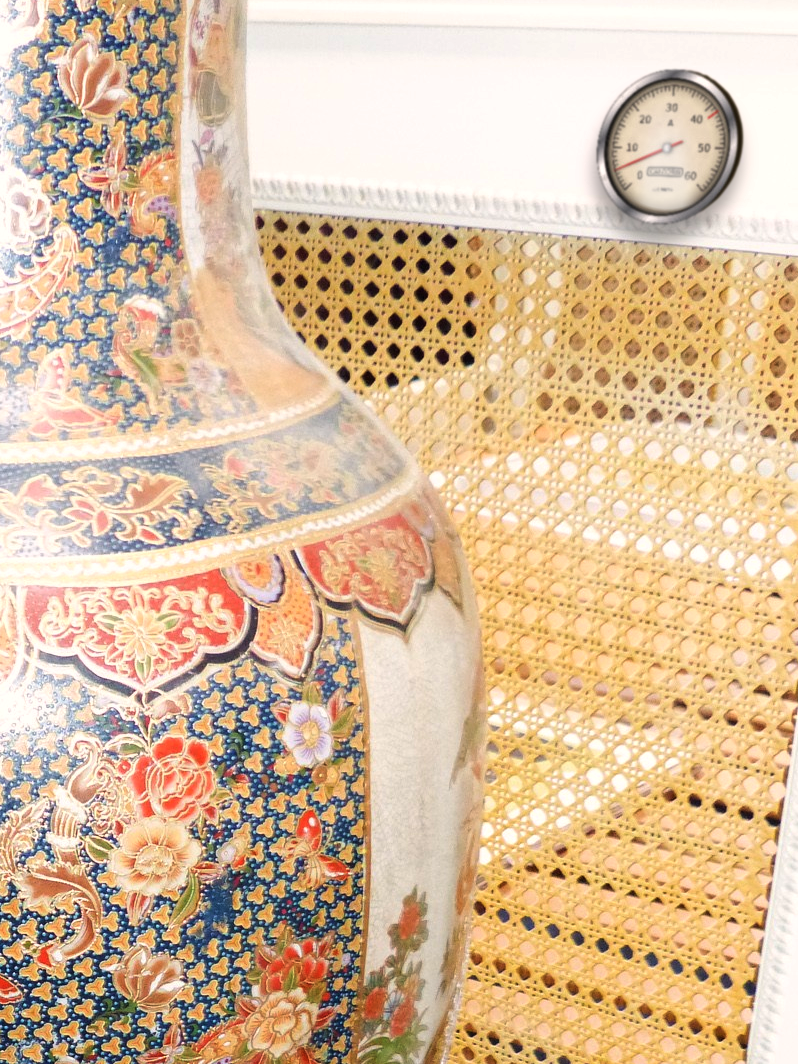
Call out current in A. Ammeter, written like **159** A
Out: **5** A
